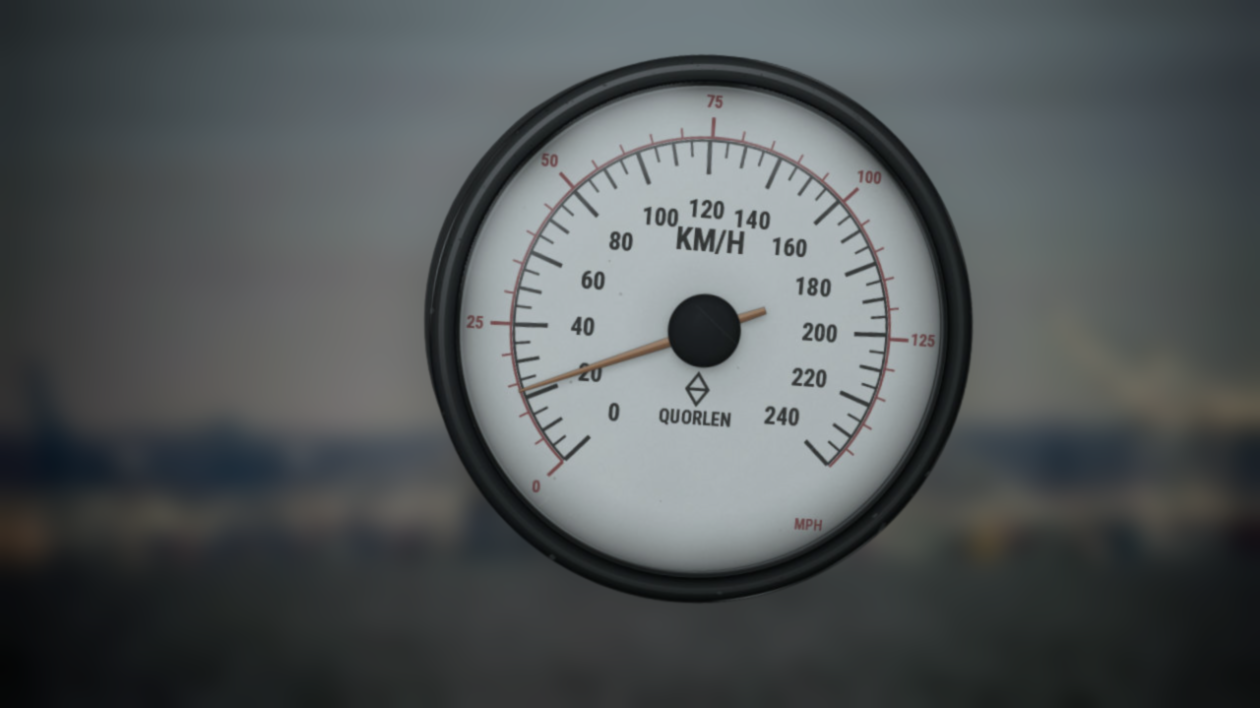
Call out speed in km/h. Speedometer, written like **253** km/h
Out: **22.5** km/h
